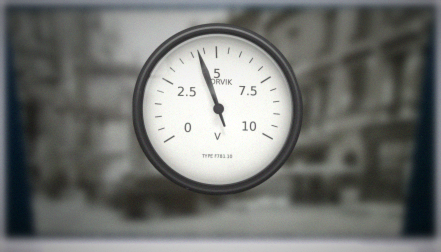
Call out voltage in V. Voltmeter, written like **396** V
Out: **4.25** V
